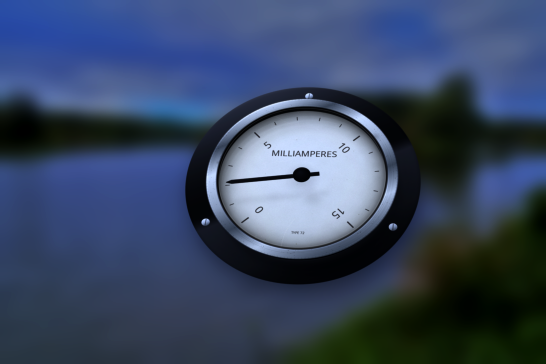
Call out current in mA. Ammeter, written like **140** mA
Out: **2** mA
